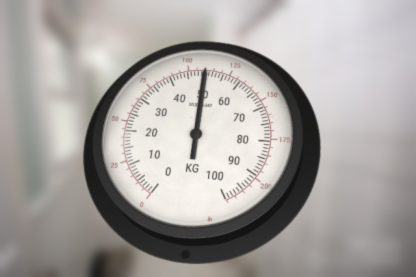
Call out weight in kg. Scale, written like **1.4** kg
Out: **50** kg
